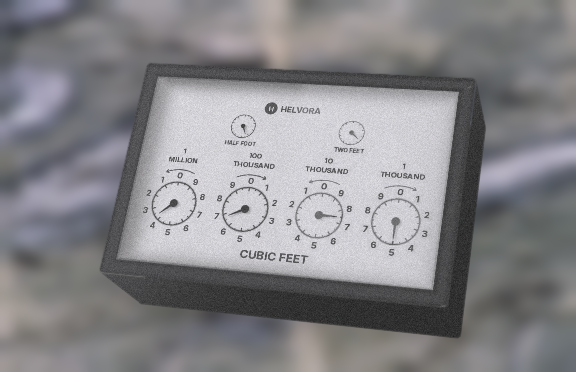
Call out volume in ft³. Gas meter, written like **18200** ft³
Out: **367500** ft³
